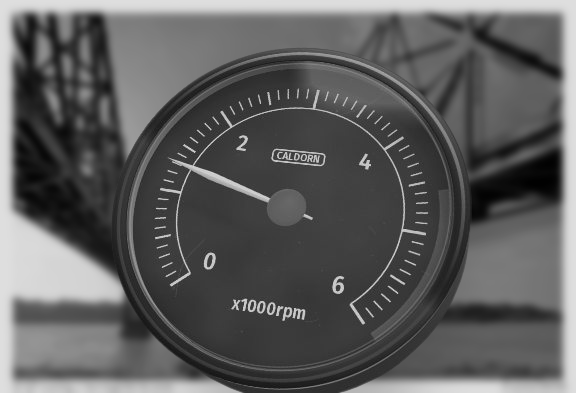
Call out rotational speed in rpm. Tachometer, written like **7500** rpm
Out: **1300** rpm
